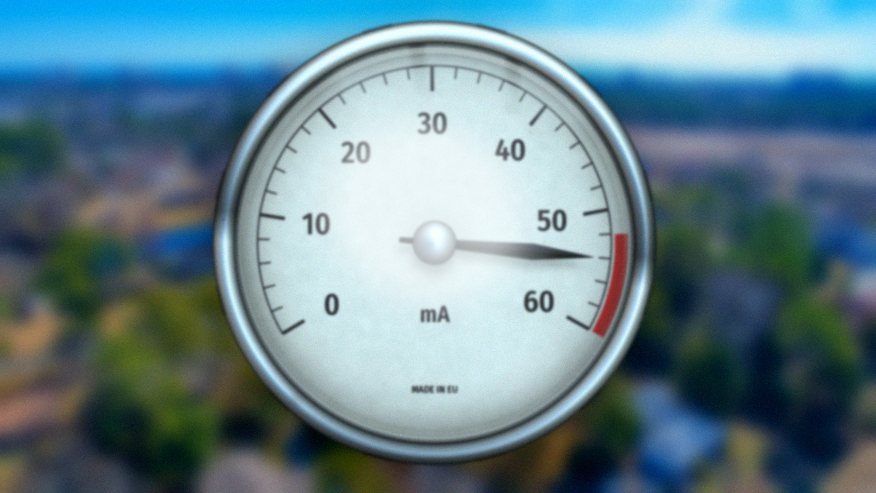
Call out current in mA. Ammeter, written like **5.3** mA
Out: **54** mA
